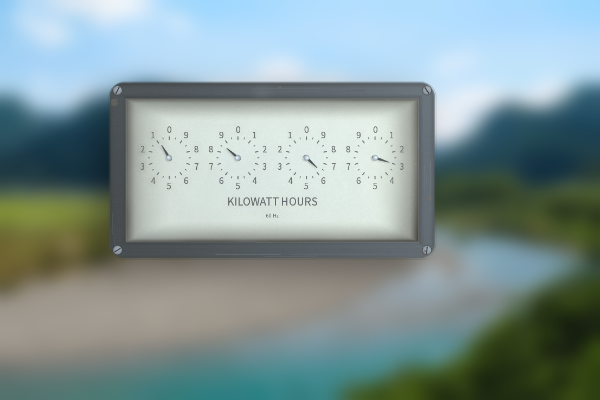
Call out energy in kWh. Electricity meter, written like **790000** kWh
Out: **863** kWh
